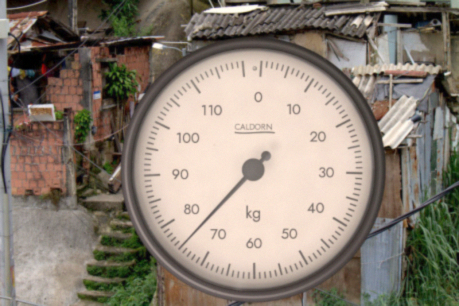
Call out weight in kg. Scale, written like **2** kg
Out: **75** kg
